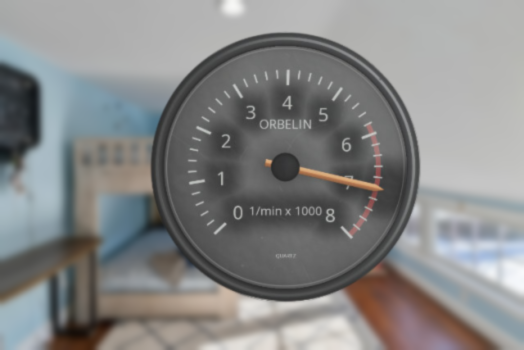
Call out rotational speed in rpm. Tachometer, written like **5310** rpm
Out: **7000** rpm
